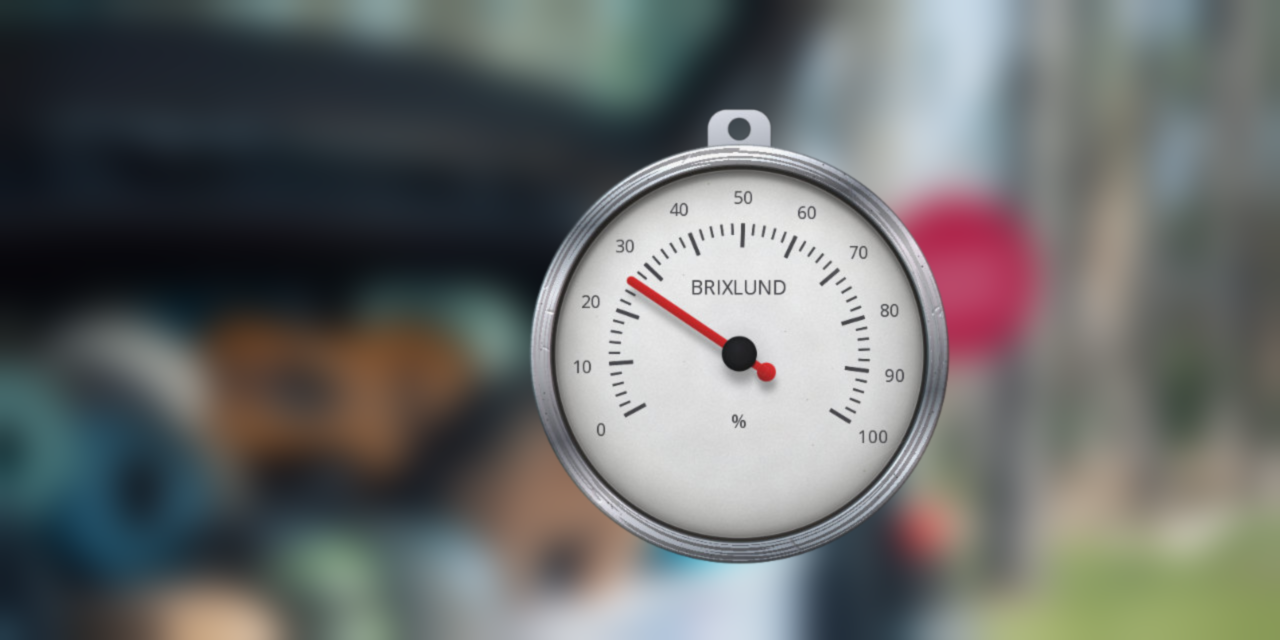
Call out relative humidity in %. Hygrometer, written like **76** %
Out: **26** %
